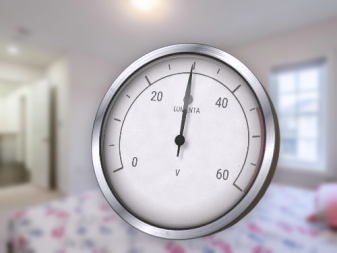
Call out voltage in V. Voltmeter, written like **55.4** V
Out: **30** V
